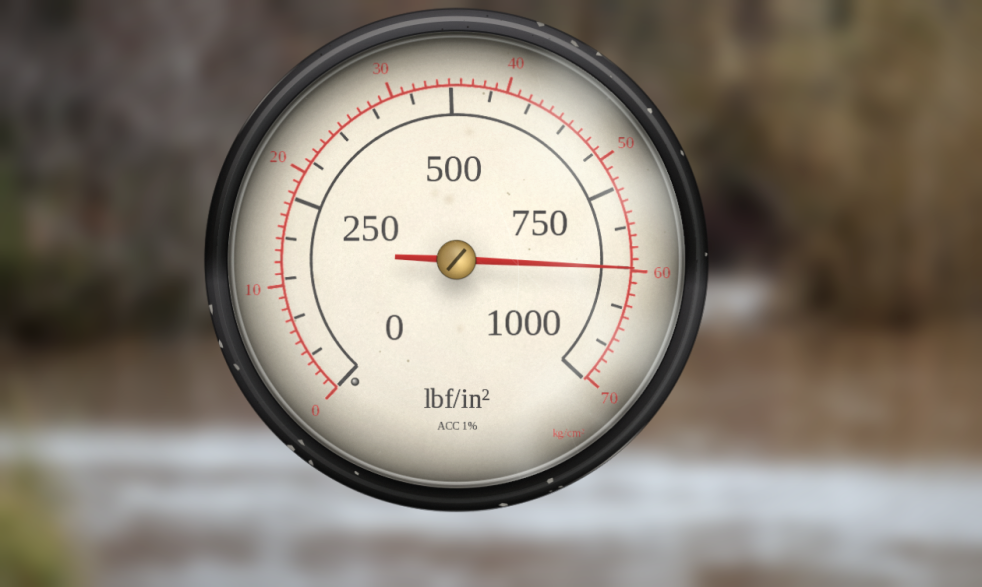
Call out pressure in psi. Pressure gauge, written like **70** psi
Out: **850** psi
